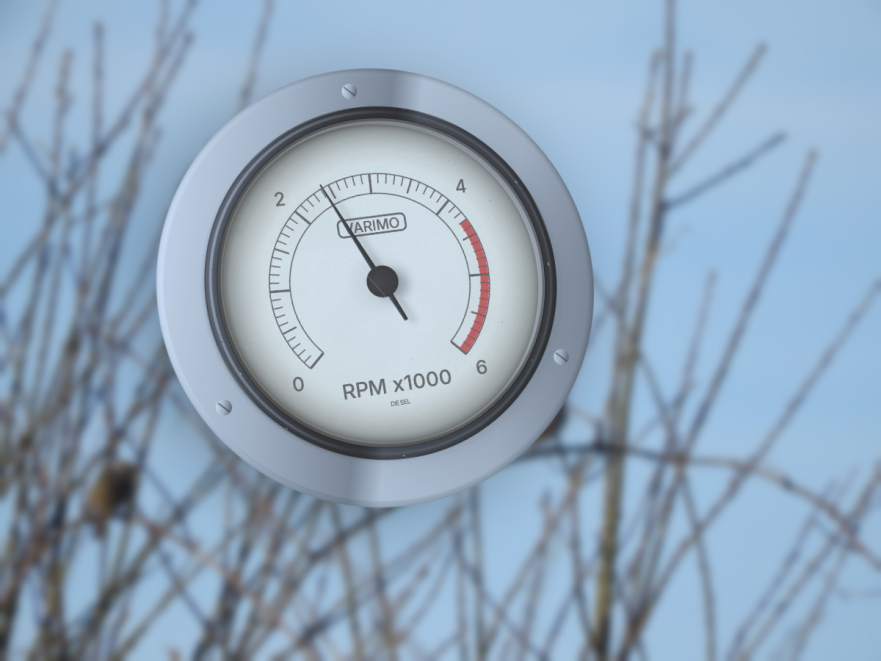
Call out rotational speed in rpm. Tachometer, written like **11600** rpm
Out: **2400** rpm
